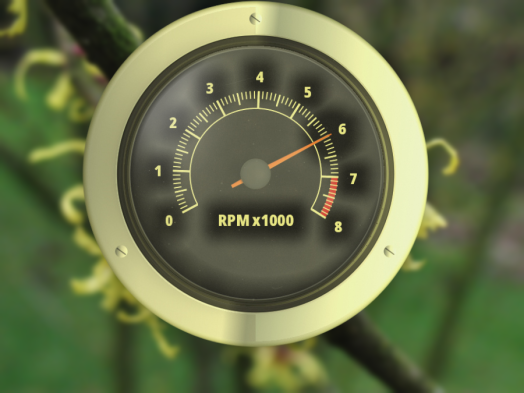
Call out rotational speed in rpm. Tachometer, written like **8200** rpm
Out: **6000** rpm
